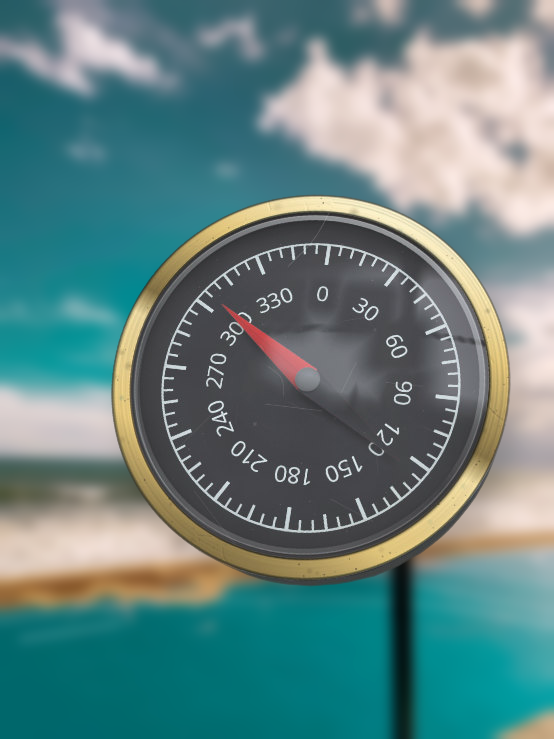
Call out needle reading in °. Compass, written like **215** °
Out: **305** °
